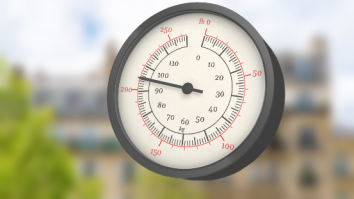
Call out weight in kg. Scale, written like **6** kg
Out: **95** kg
